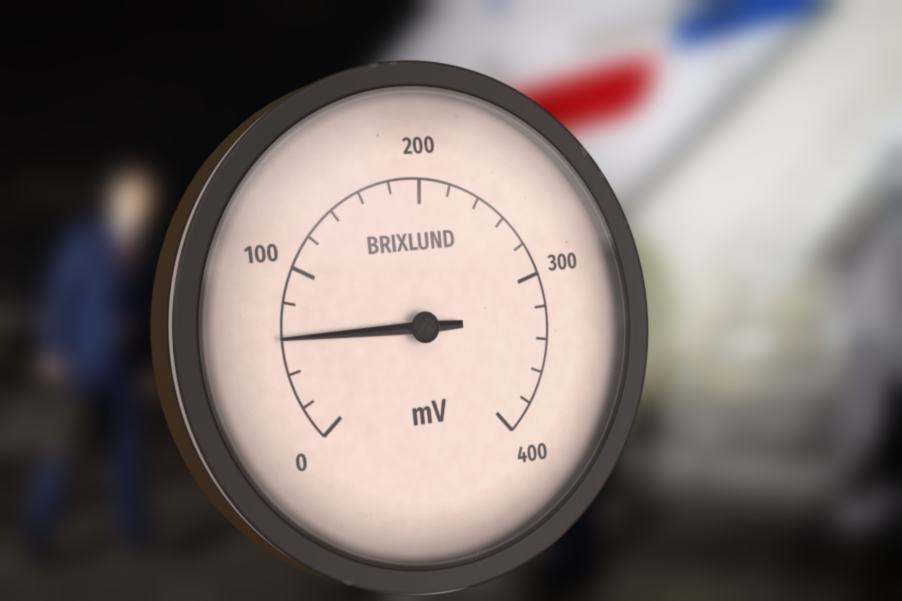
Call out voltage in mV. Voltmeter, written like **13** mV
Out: **60** mV
